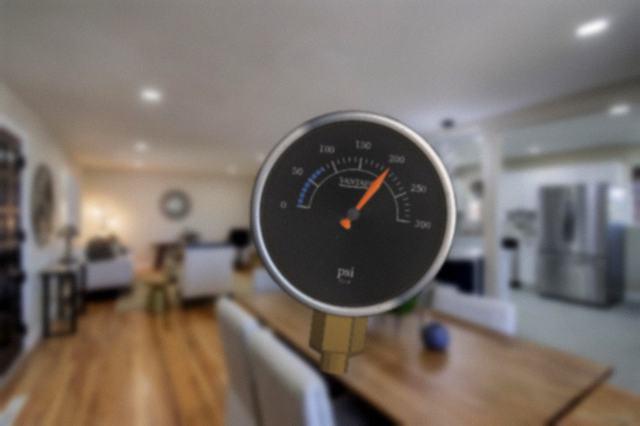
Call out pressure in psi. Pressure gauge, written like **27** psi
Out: **200** psi
